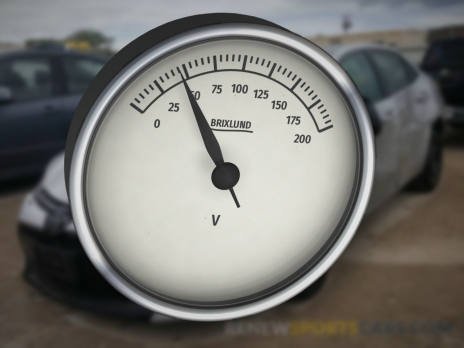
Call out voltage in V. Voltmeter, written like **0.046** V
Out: **45** V
